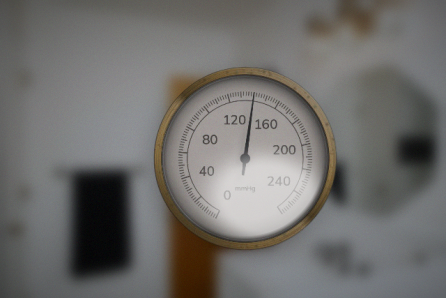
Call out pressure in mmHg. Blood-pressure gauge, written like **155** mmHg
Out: **140** mmHg
